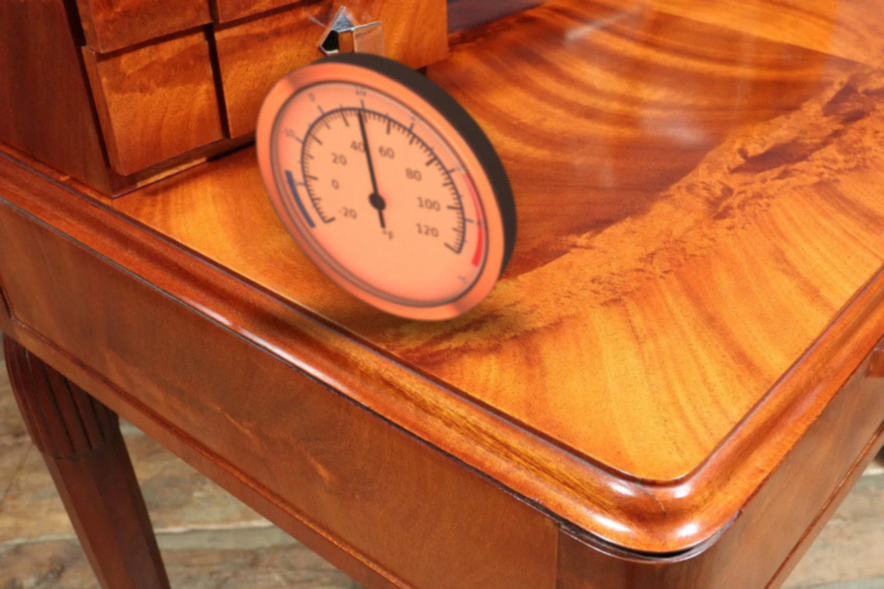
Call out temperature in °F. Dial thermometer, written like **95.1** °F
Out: **50** °F
